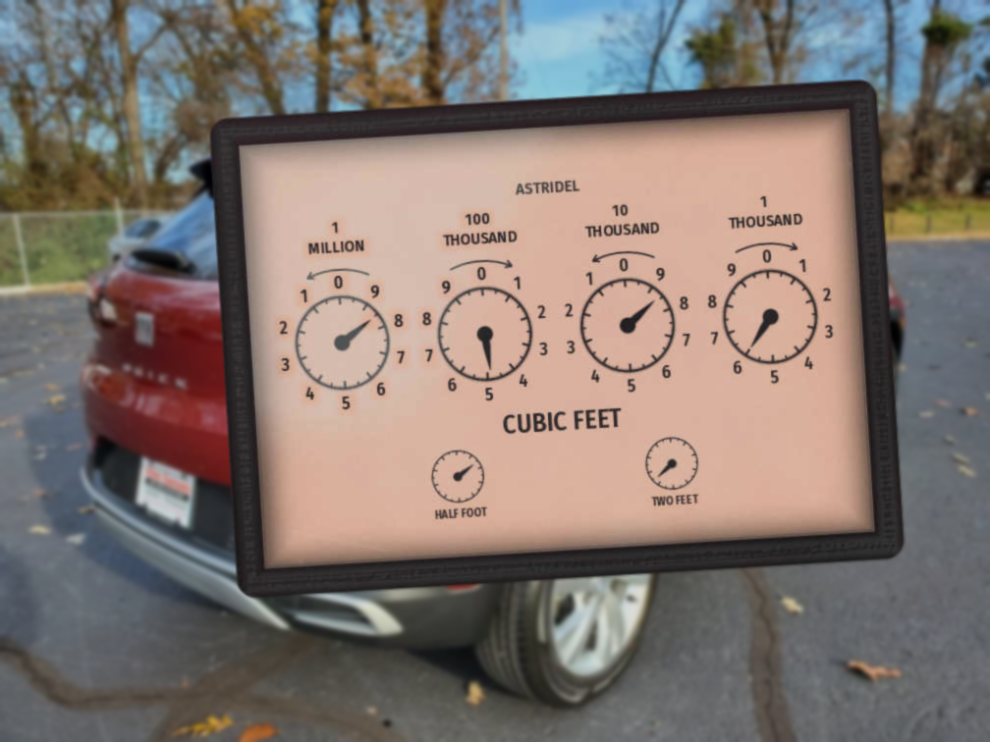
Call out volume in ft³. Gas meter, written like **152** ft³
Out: **848600** ft³
